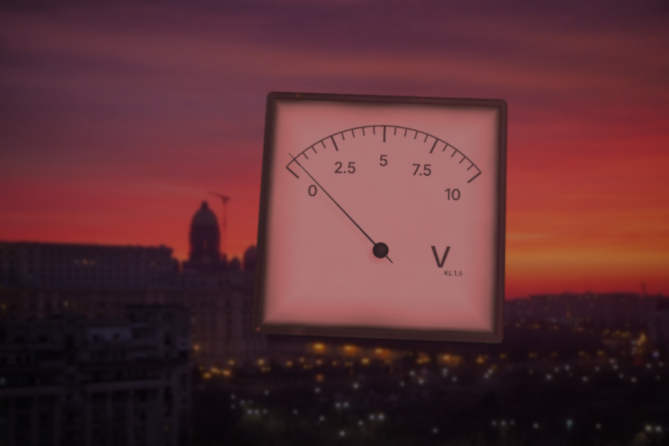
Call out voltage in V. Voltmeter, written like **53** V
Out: **0.5** V
